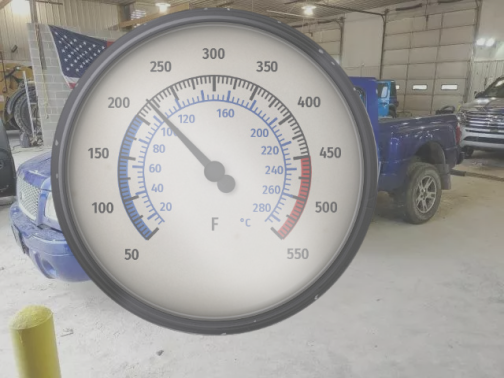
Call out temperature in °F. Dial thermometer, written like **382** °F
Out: **220** °F
